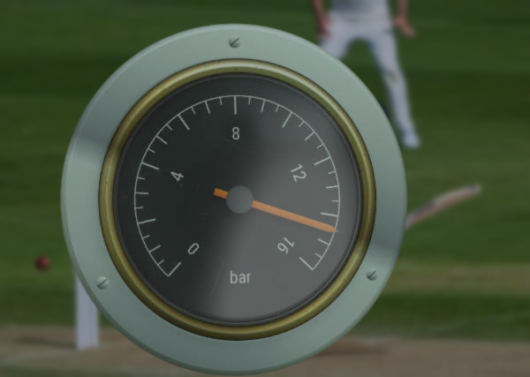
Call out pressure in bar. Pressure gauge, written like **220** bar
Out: **14.5** bar
